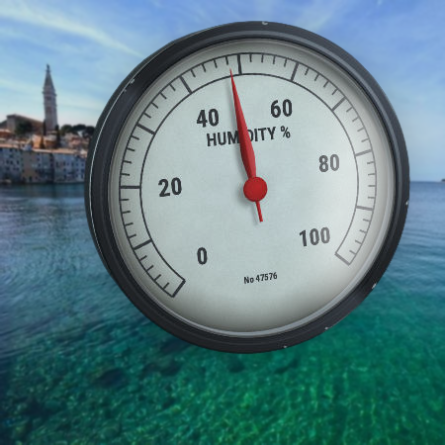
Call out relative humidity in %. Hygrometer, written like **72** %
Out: **48** %
